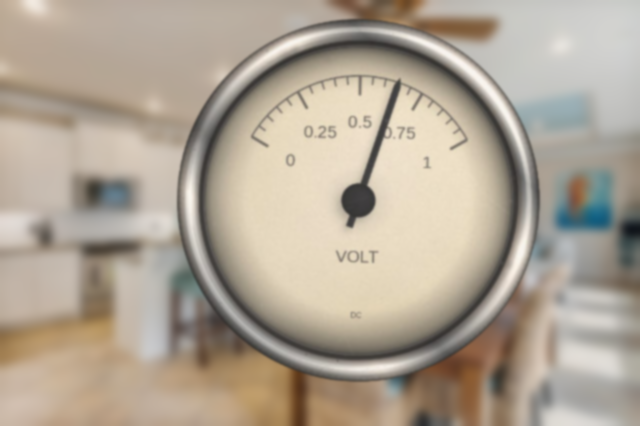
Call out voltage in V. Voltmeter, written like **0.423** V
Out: **0.65** V
